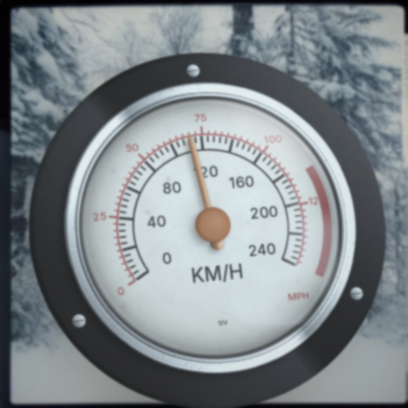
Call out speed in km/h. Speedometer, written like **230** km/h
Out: **112** km/h
